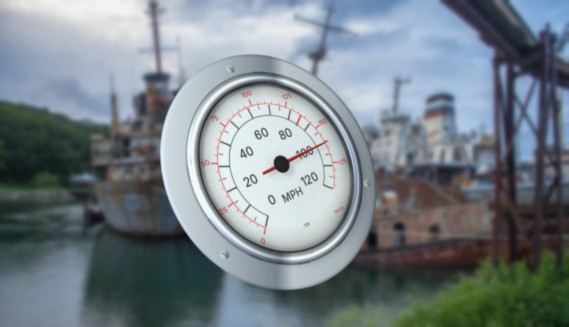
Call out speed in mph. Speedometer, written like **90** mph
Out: **100** mph
